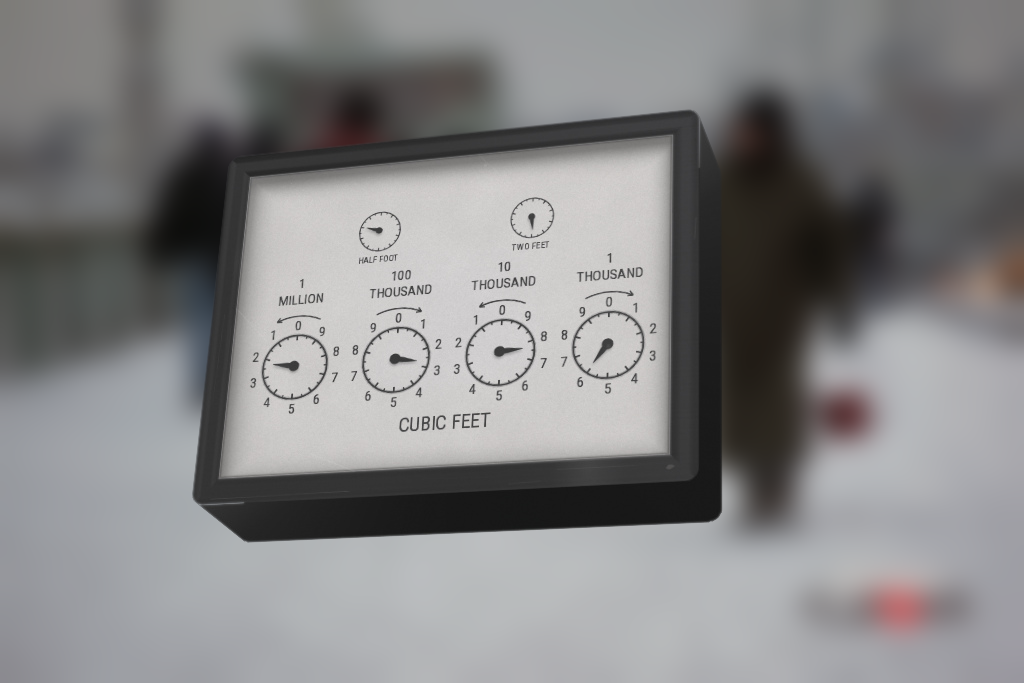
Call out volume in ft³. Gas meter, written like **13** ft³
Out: **227600** ft³
